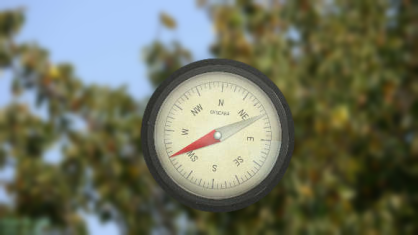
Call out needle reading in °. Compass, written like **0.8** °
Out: **240** °
